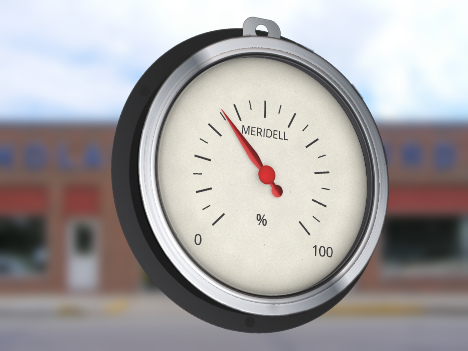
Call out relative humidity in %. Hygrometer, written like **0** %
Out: **35** %
